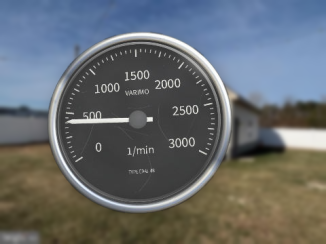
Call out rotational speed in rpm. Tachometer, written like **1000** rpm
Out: **400** rpm
